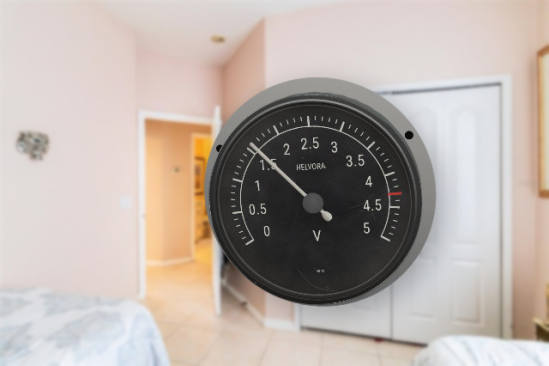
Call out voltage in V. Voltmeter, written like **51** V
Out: **1.6** V
